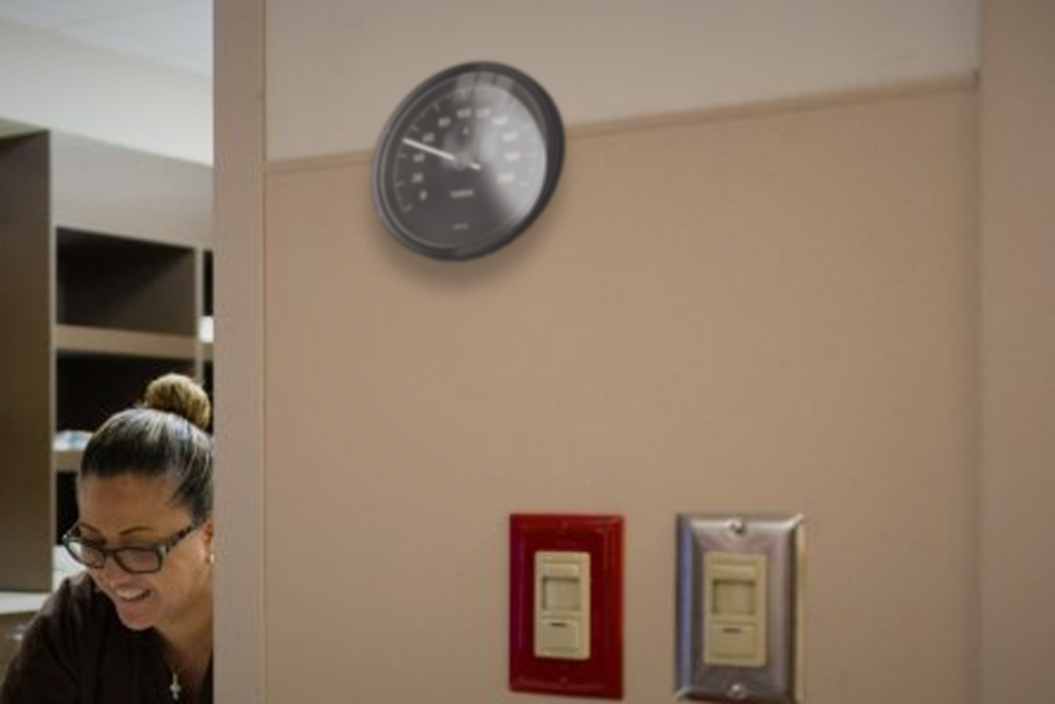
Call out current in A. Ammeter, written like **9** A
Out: **50** A
